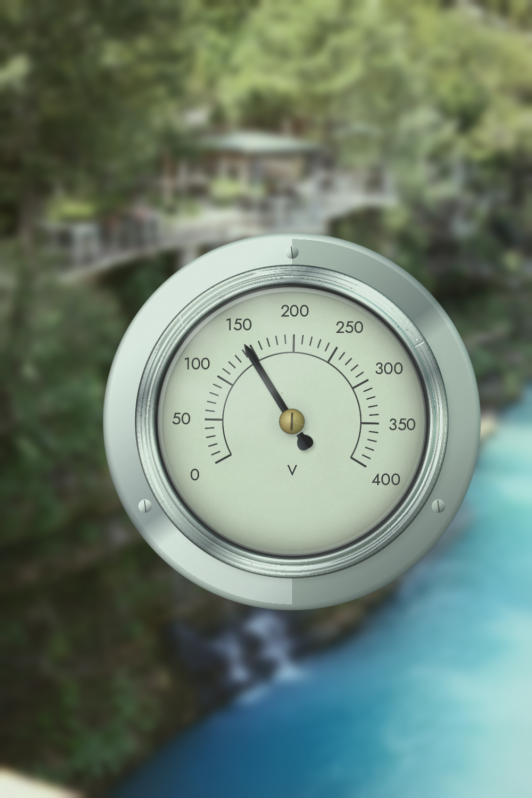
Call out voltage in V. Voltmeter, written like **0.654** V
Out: **145** V
